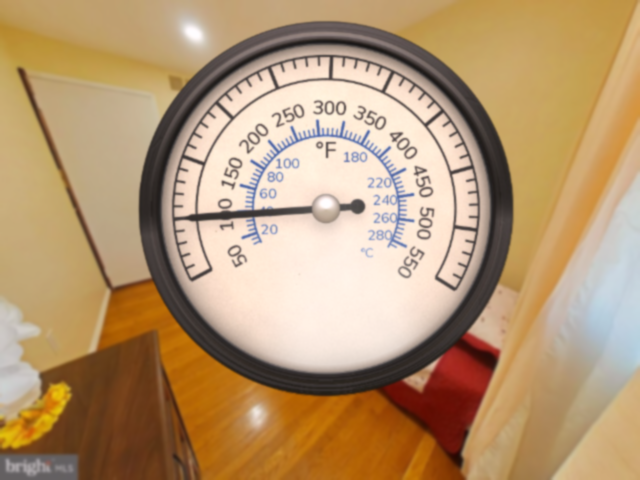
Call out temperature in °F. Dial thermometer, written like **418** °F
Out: **100** °F
